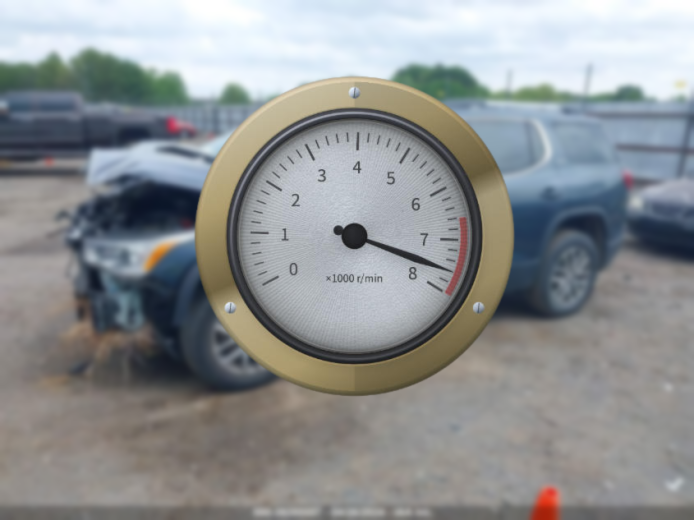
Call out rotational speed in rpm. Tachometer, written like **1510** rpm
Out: **7600** rpm
